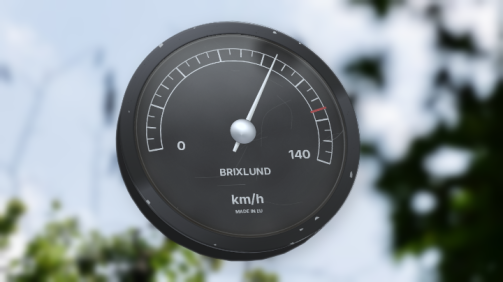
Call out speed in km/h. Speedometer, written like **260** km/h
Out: **85** km/h
